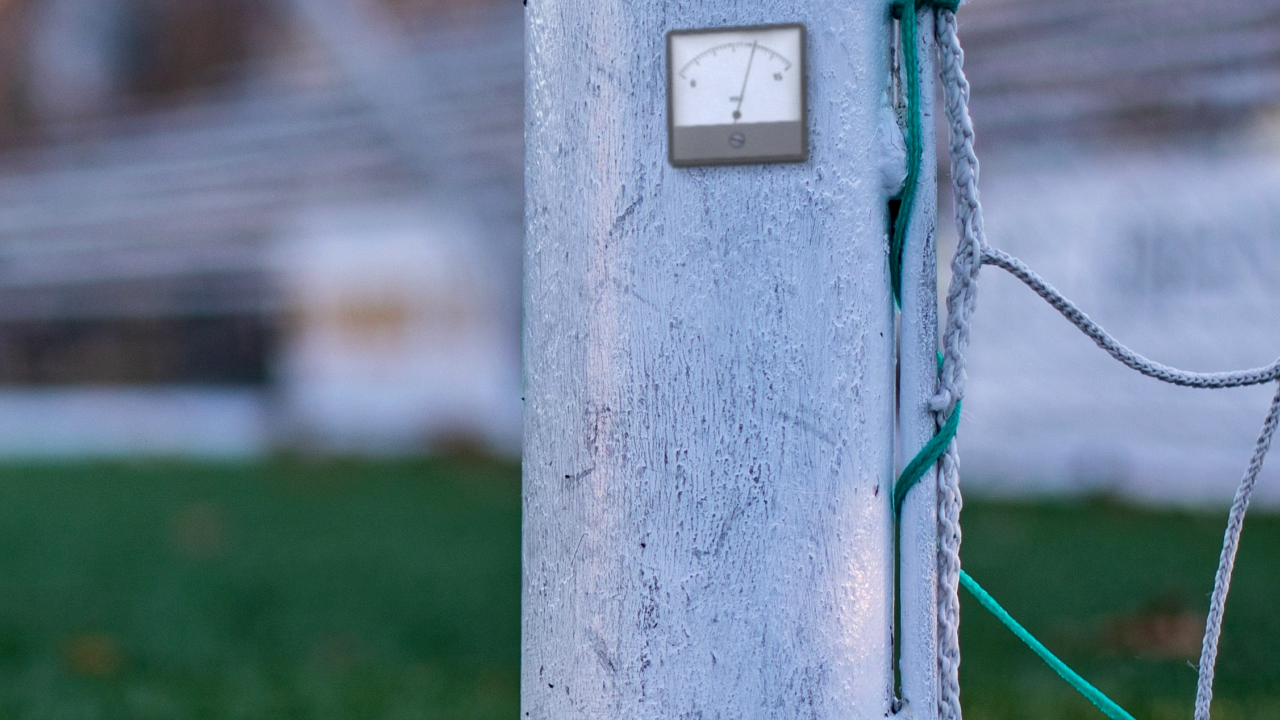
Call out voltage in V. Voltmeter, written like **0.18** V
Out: **10** V
